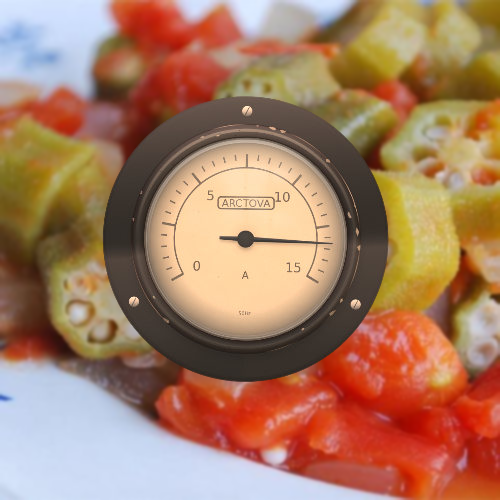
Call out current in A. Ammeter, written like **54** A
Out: **13.25** A
